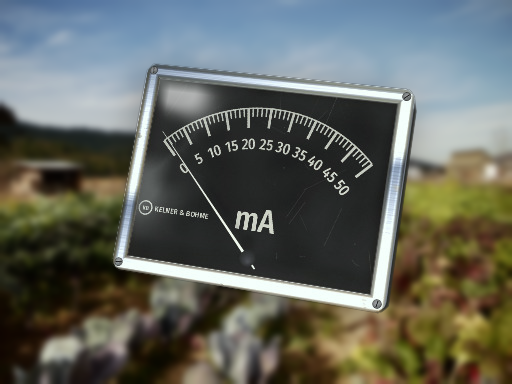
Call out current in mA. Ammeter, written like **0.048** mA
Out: **1** mA
